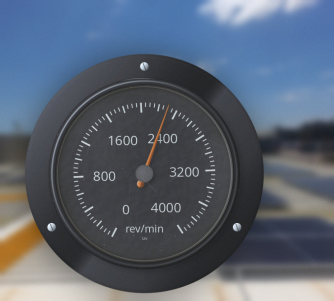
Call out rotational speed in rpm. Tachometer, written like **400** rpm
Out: **2300** rpm
